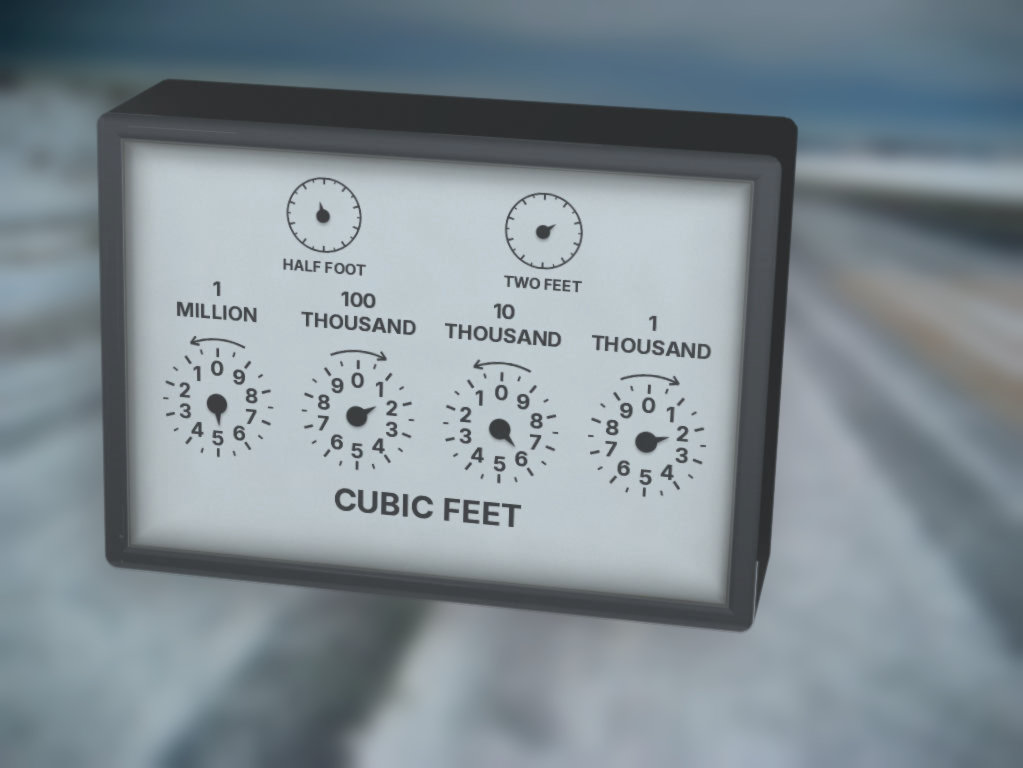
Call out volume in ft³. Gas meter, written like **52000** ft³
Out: **516200** ft³
